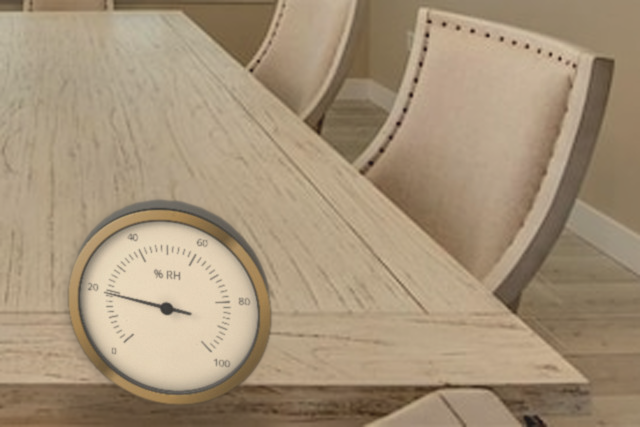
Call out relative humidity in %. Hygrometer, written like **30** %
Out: **20** %
